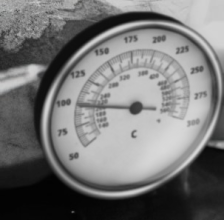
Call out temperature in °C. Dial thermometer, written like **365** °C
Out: **100** °C
